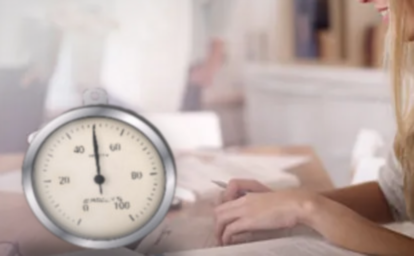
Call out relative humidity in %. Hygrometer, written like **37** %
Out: **50** %
